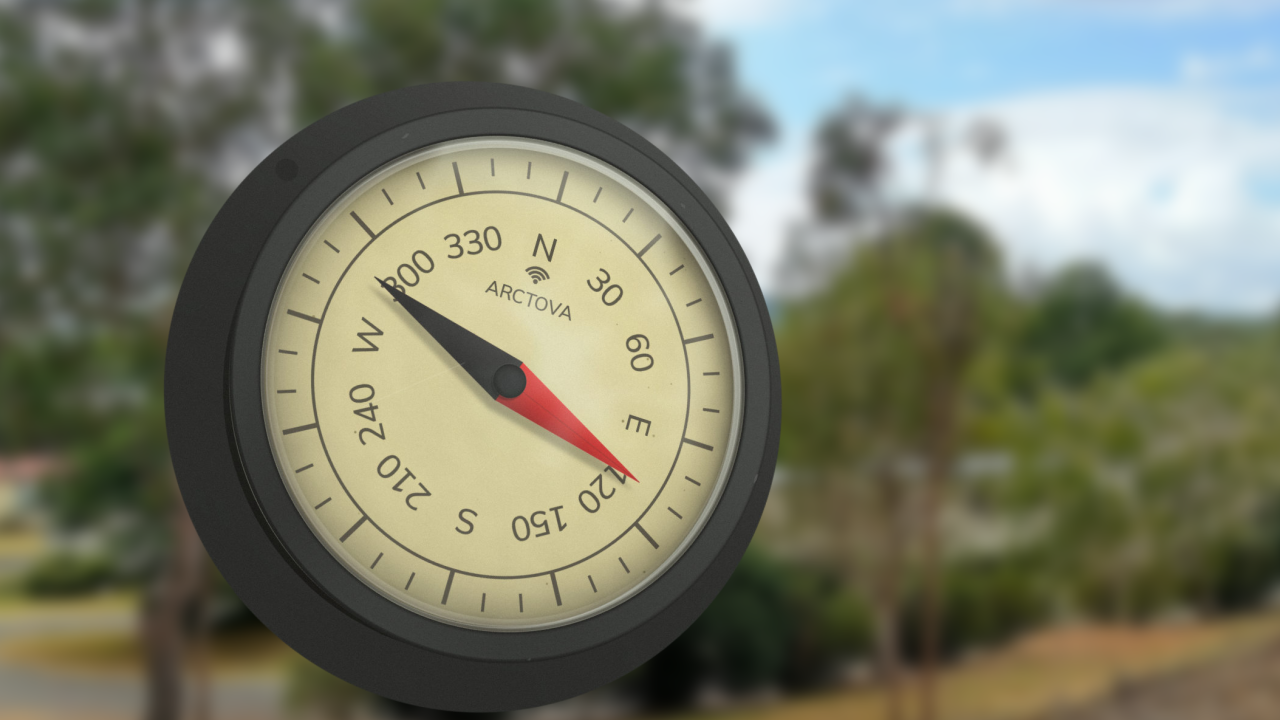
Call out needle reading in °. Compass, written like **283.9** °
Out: **110** °
